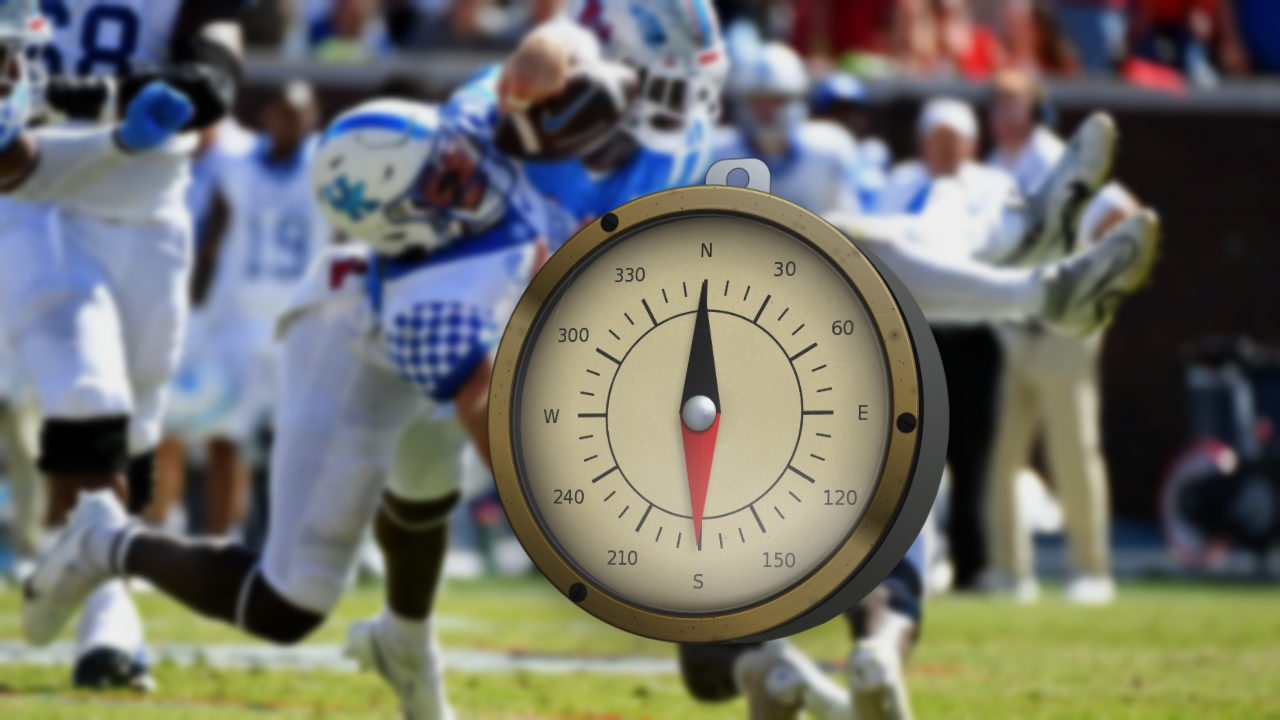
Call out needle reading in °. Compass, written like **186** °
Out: **180** °
